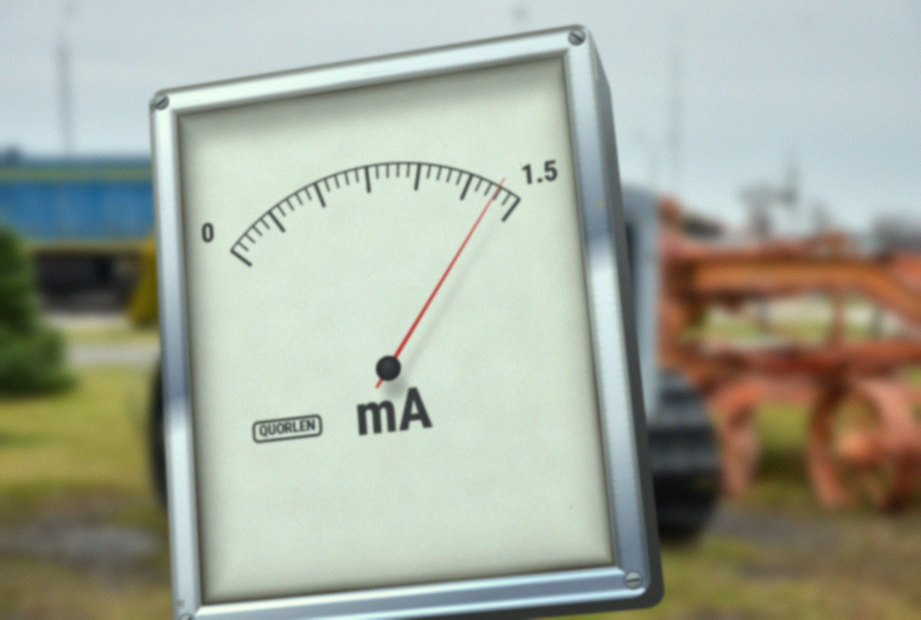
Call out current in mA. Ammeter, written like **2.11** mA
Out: **1.4** mA
